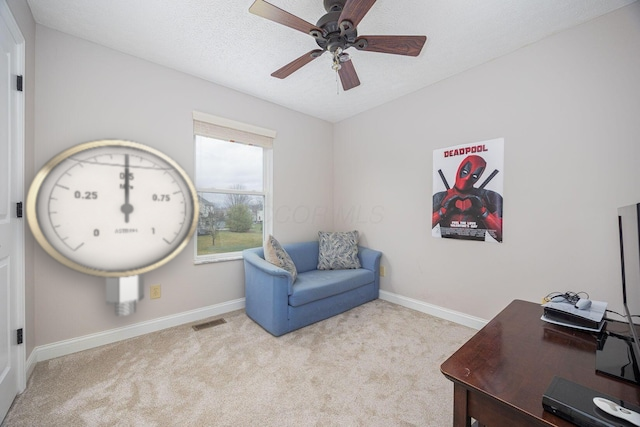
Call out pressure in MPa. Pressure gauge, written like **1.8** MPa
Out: **0.5** MPa
